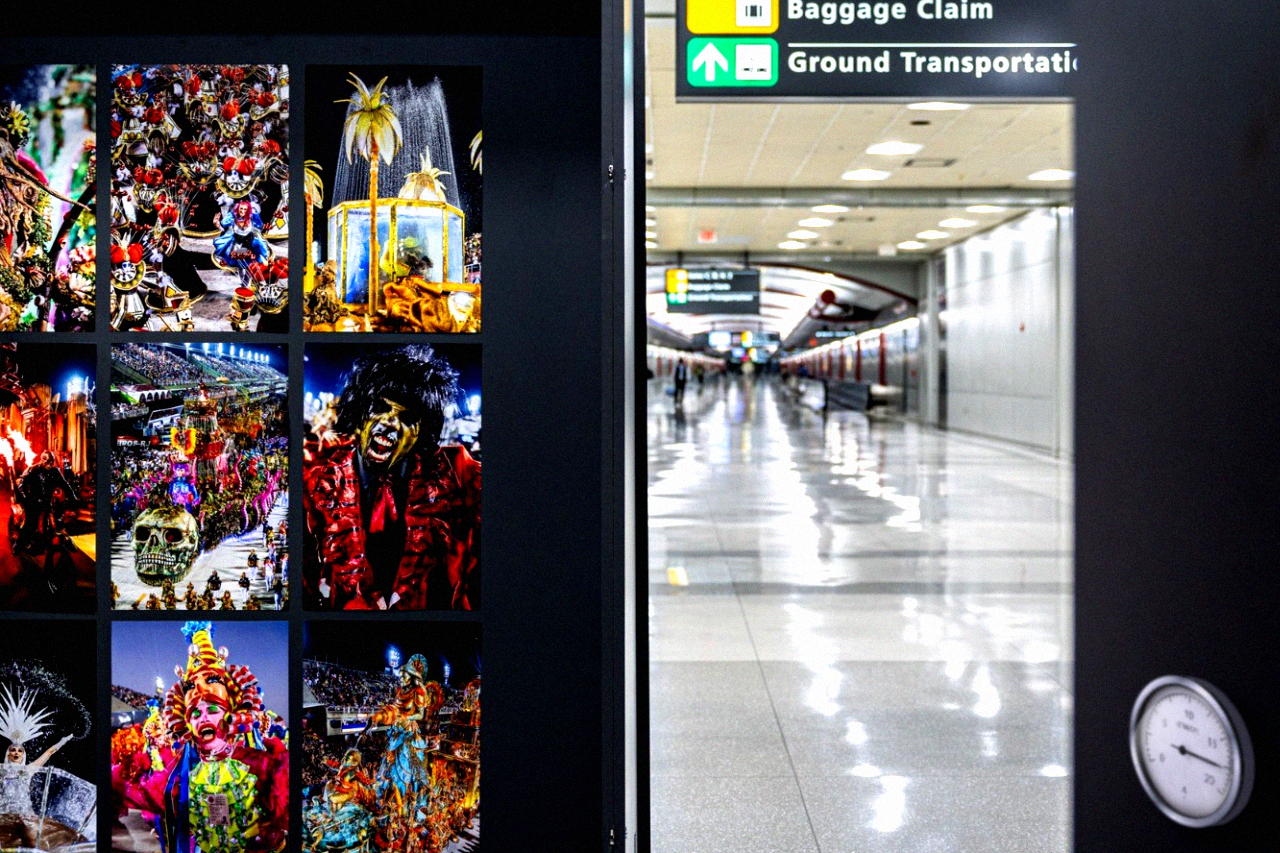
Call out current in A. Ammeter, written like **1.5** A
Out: **17.5** A
